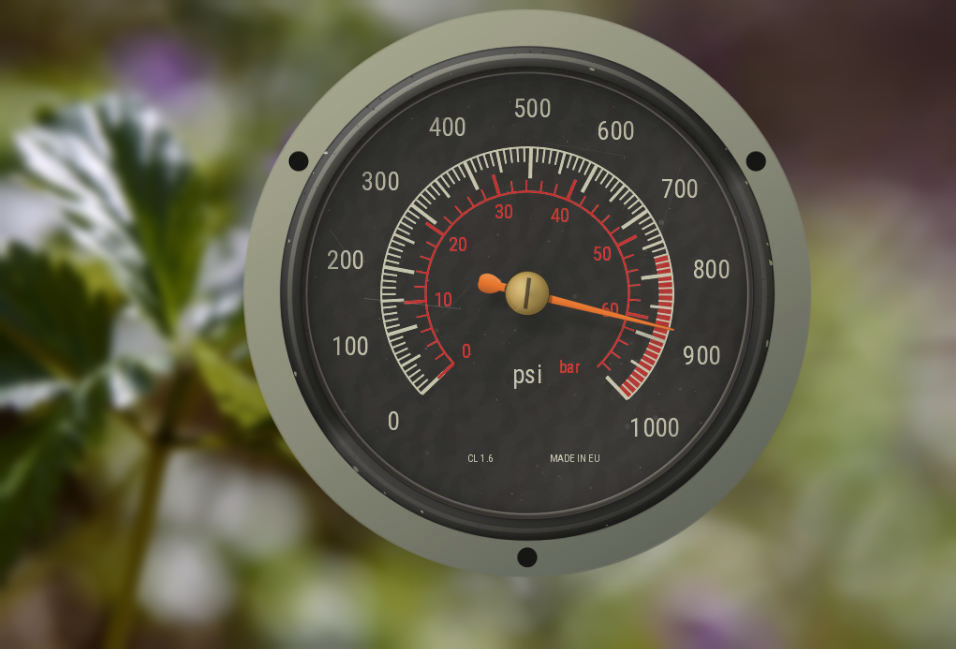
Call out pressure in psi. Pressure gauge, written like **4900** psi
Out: **880** psi
